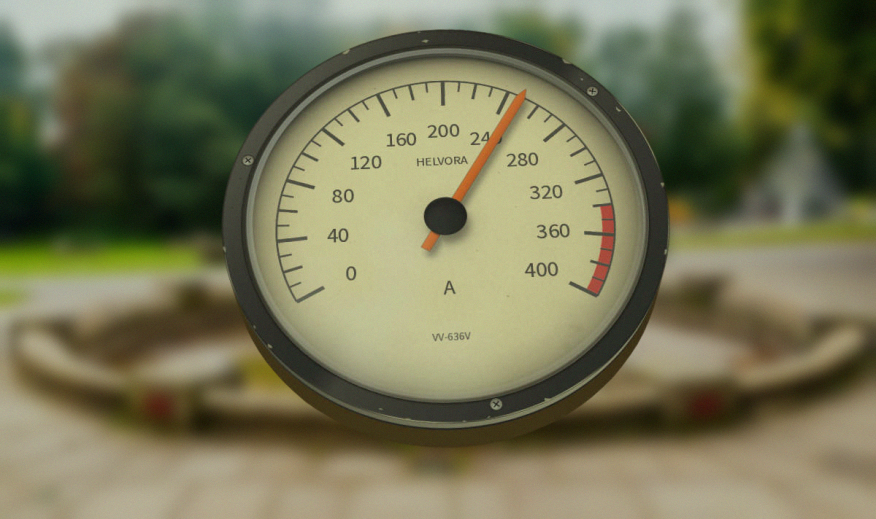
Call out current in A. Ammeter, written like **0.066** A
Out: **250** A
